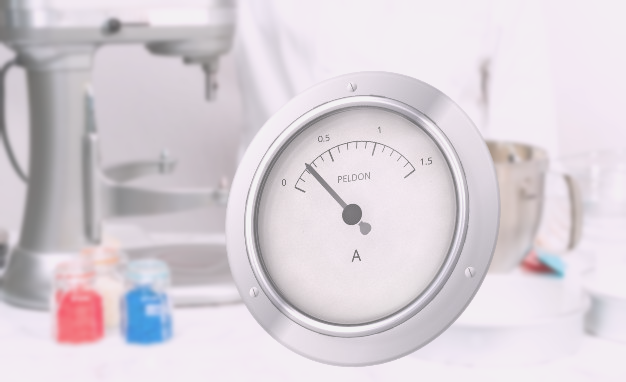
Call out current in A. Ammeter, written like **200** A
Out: **0.25** A
